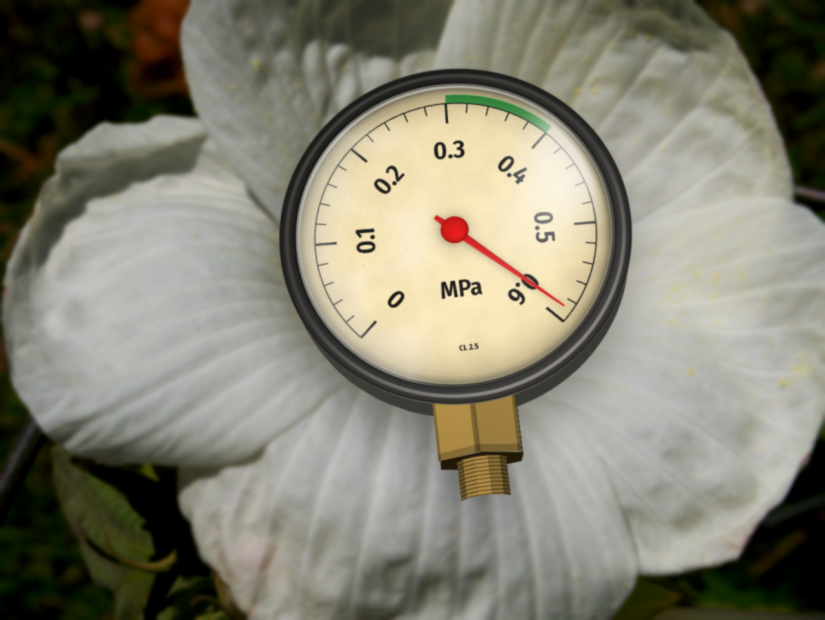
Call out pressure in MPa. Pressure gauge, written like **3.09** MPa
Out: **0.59** MPa
